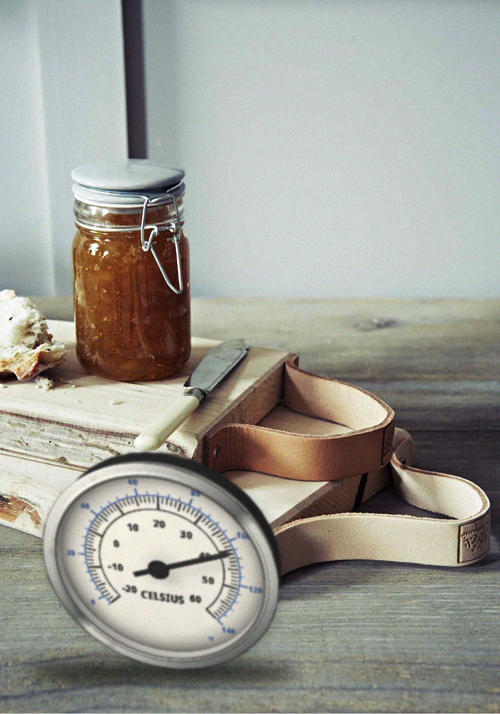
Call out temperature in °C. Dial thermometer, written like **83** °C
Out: **40** °C
